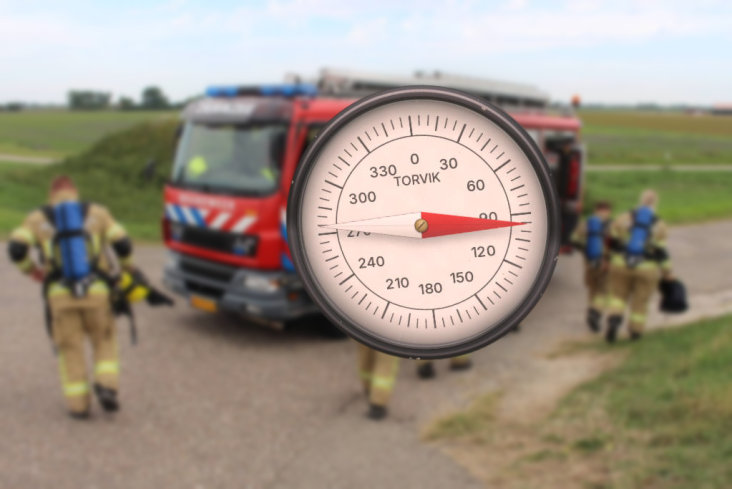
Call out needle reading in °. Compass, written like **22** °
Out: **95** °
